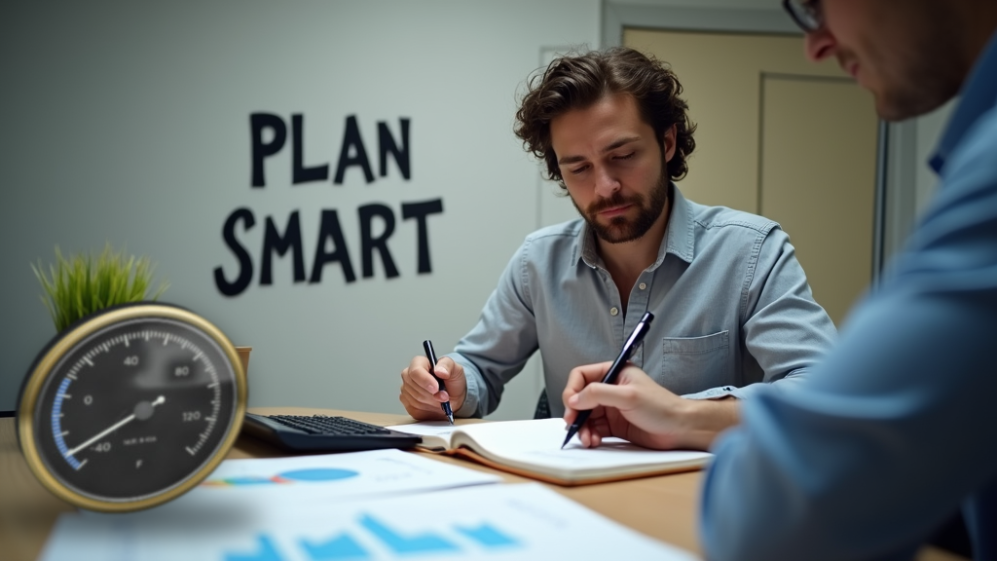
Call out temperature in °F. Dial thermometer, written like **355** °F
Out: **-30** °F
